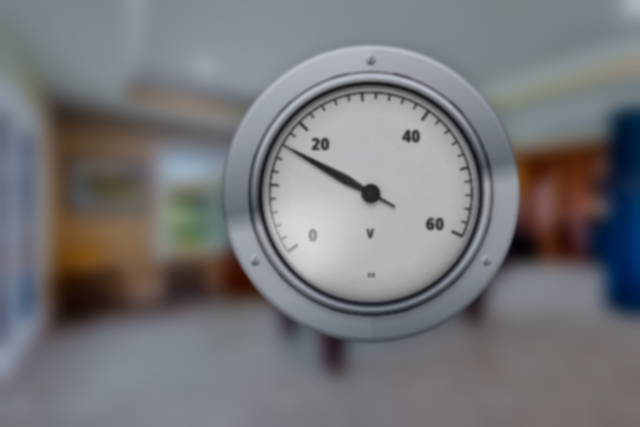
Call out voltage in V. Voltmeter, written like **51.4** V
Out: **16** V
